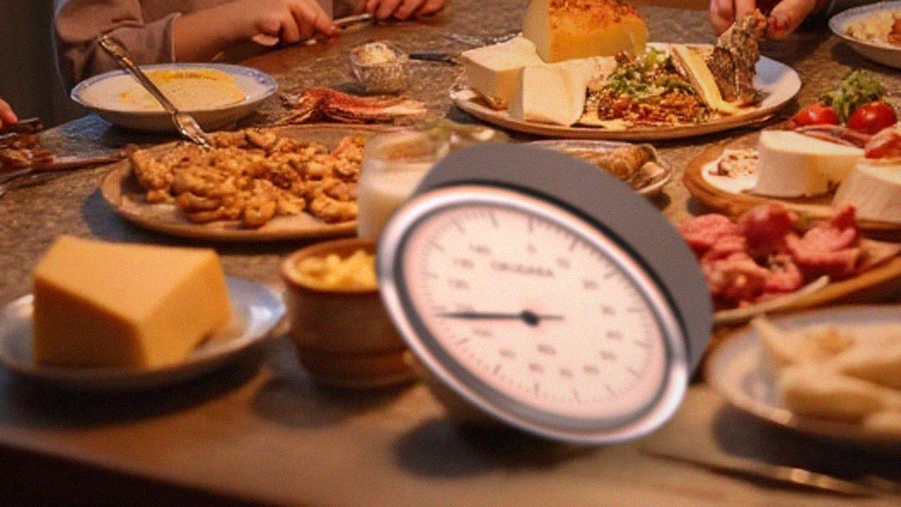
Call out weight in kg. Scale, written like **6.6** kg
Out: **110** kg
